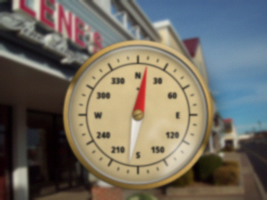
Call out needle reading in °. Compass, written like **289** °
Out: **10** °
